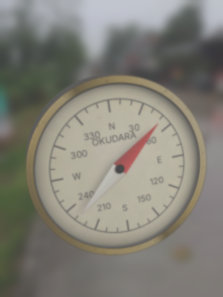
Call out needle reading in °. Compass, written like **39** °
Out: **50** °
